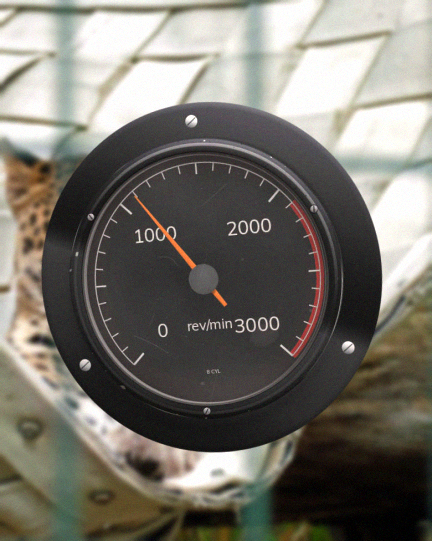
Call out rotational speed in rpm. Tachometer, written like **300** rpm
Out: **1100** rpm
